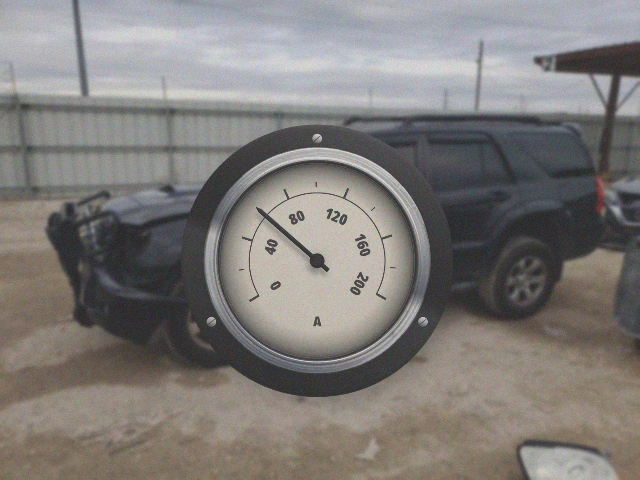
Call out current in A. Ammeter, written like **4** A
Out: **60** A
